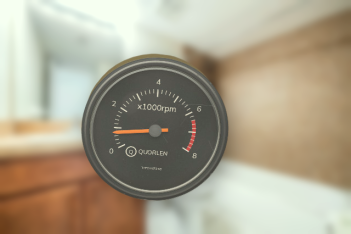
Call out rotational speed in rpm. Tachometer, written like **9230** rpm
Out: **800** rpm
